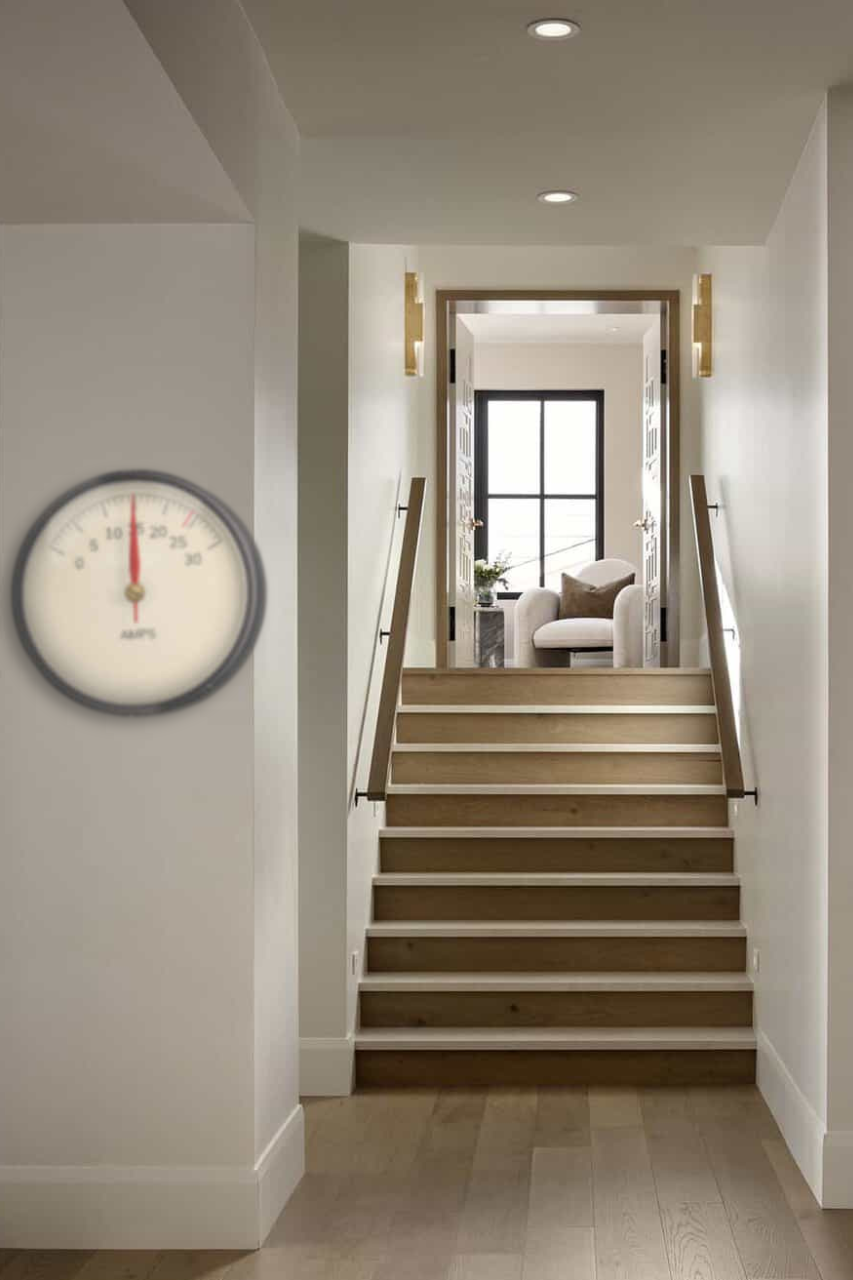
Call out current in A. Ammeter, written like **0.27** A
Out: **15** A
